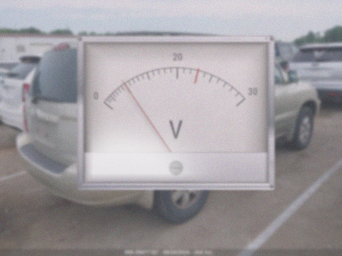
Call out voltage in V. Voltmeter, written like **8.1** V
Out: **10** V
